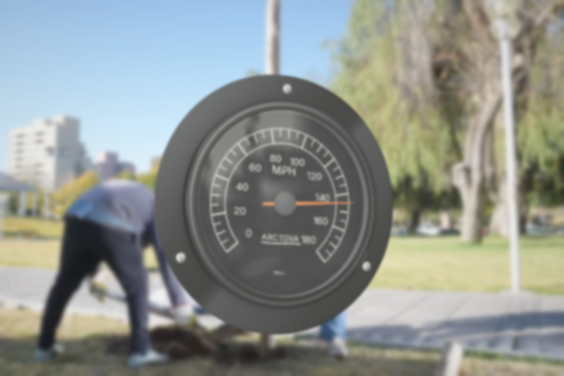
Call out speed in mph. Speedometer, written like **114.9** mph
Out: **145** mph
